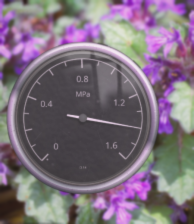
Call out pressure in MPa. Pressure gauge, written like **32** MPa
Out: **1.4** MPa
